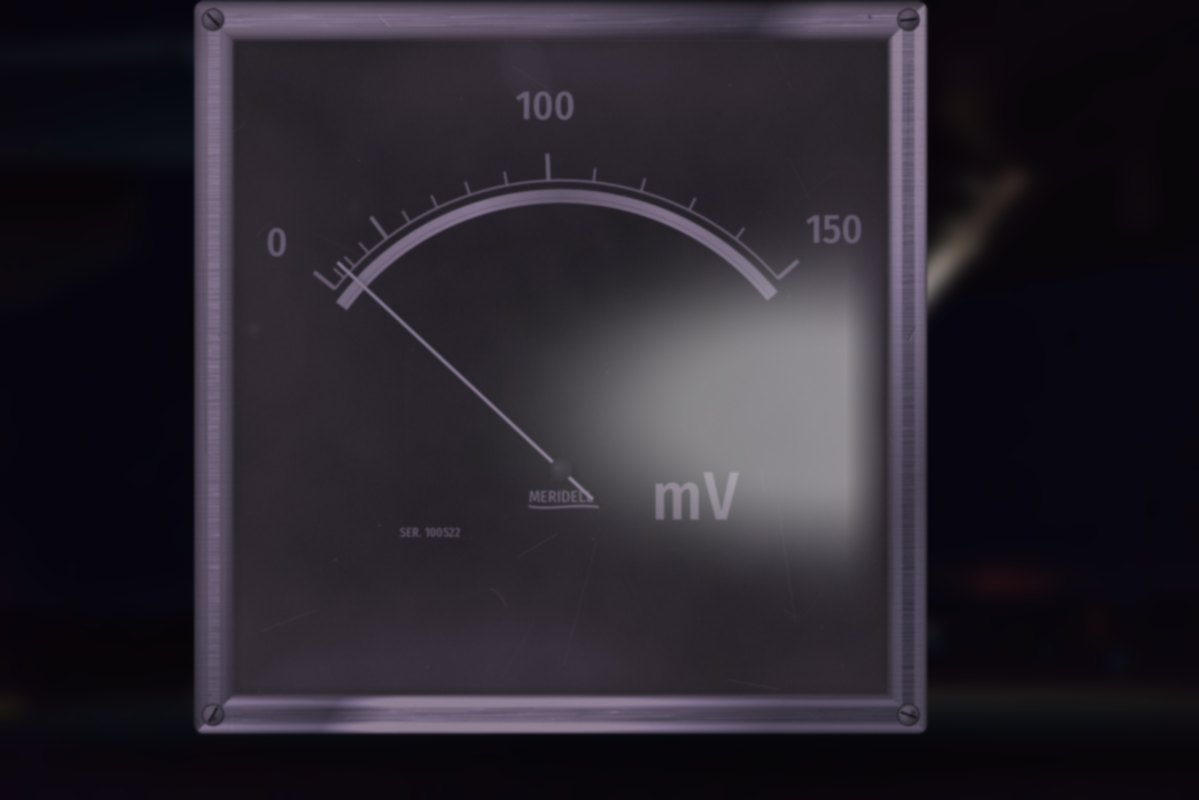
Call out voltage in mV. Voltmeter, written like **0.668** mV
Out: **25** mV
